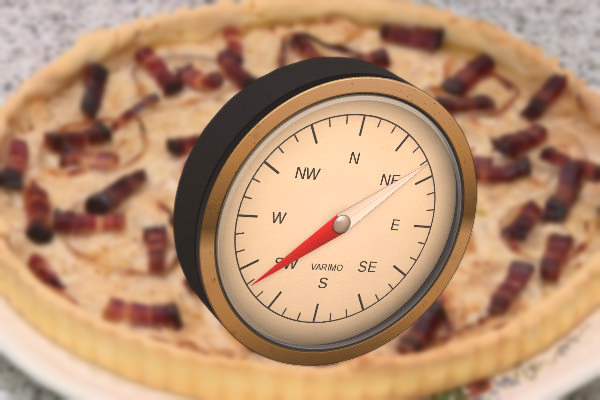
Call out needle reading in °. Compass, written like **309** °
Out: **230** °
